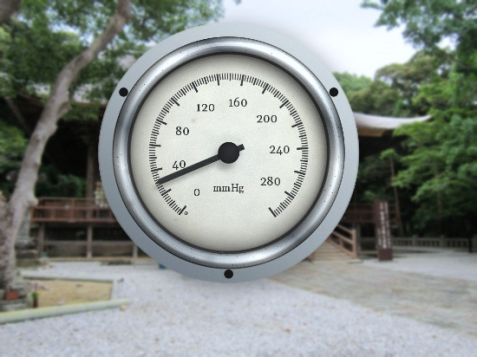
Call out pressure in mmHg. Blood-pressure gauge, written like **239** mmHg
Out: **30** mmHg
